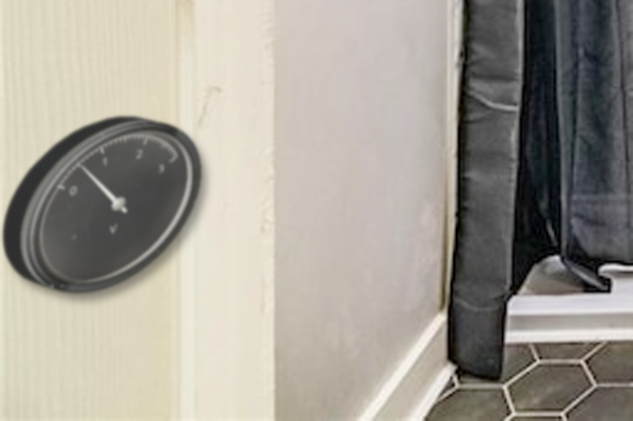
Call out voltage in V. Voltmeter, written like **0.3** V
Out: **0.5** V
